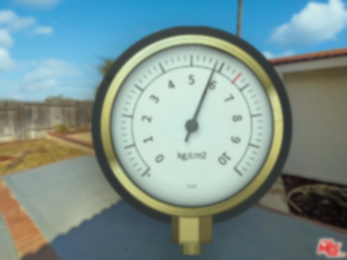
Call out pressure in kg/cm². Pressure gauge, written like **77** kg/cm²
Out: **5.8** kg/cm²
